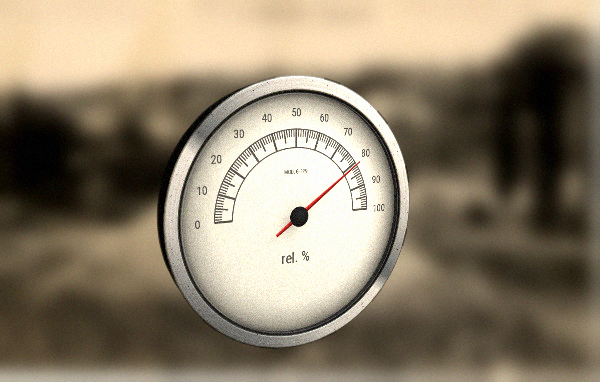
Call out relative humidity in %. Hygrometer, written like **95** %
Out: **80** %
